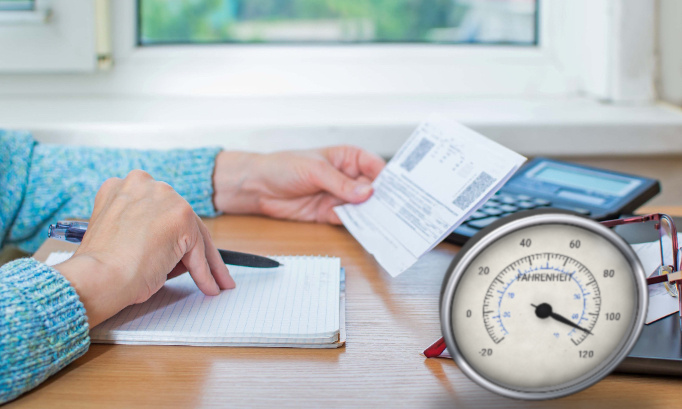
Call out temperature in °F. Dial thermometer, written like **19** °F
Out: **110** °F
